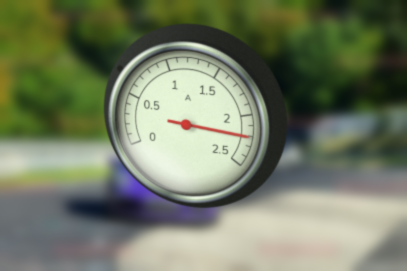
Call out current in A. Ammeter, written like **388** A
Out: **2.2** A
